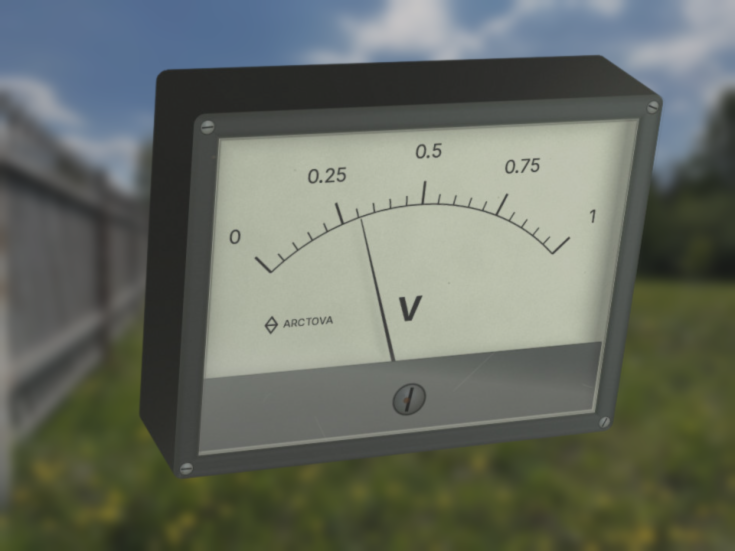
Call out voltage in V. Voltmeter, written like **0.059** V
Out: **0.3** V
